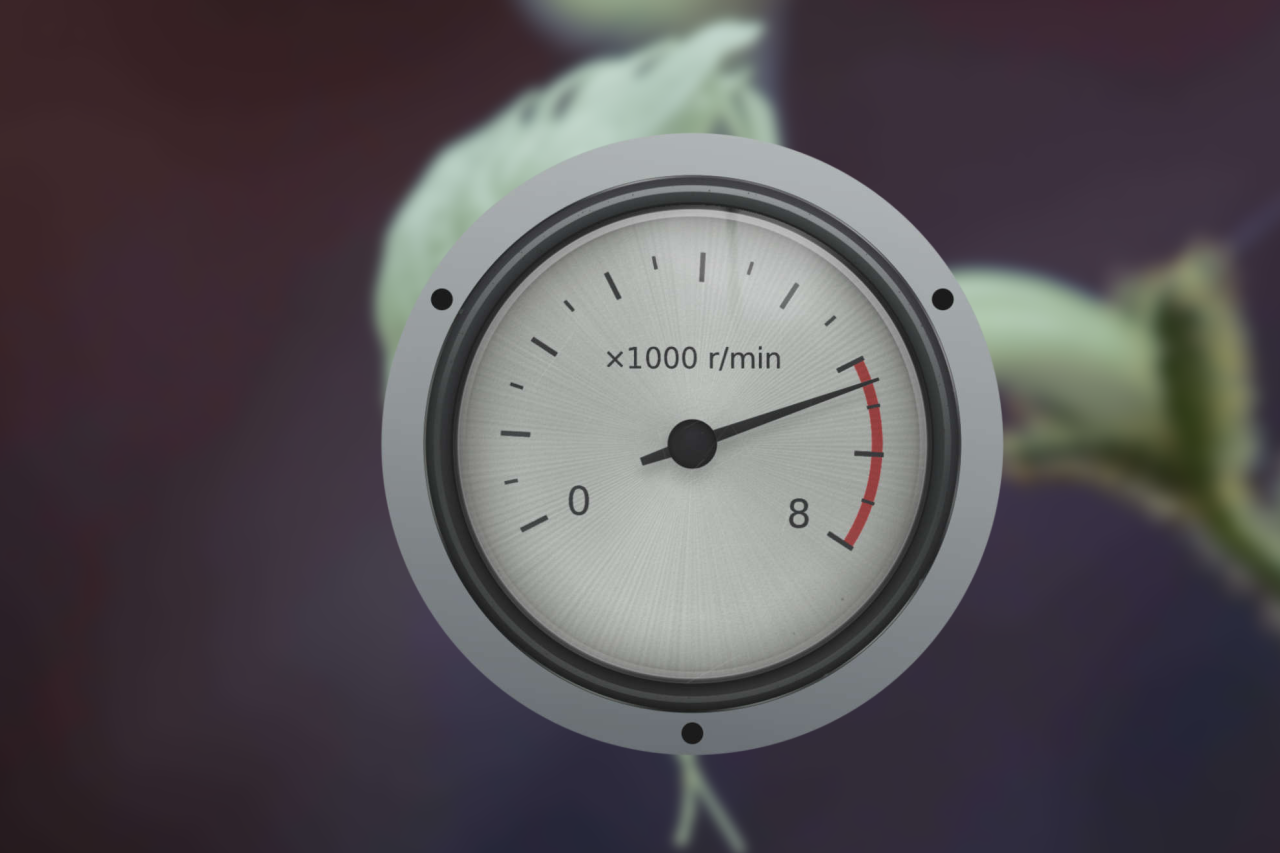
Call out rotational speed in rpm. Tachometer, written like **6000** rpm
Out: **6250** rpm
